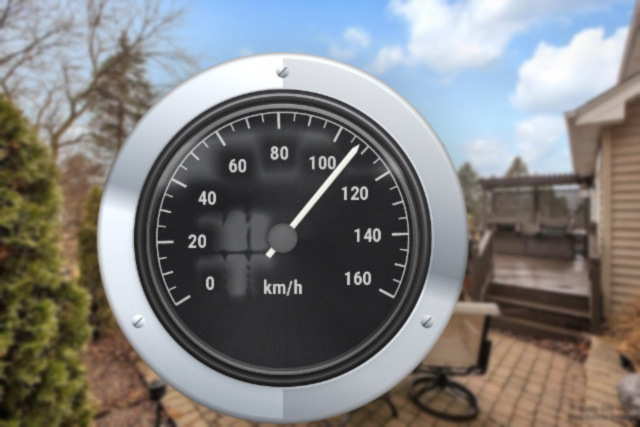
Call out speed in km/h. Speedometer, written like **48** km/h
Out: **107.5** km/h
